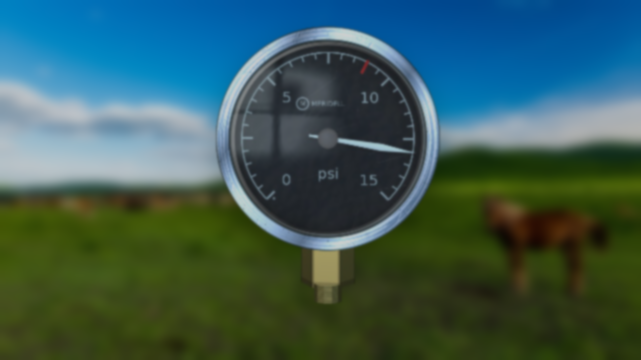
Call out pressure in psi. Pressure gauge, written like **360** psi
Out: **13** psi
